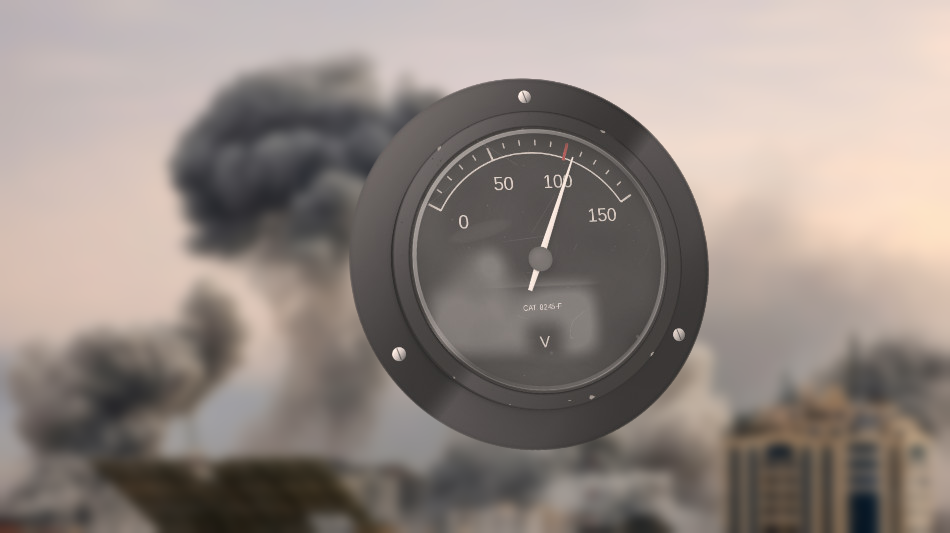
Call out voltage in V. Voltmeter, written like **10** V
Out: **105** V
